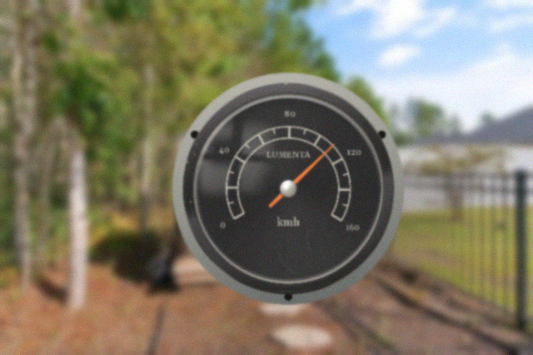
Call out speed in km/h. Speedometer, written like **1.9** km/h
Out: **110** km/h
